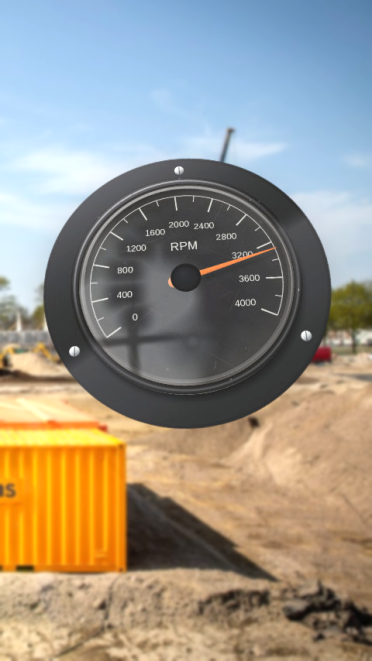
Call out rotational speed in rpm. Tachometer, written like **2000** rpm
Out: **3300** rpm
